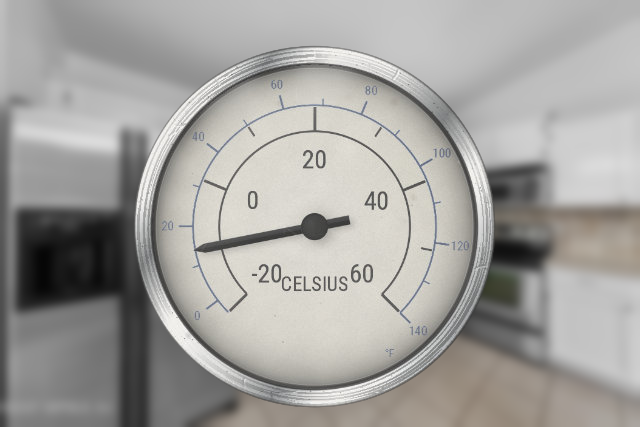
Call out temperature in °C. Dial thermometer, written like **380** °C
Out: **-10** °C
